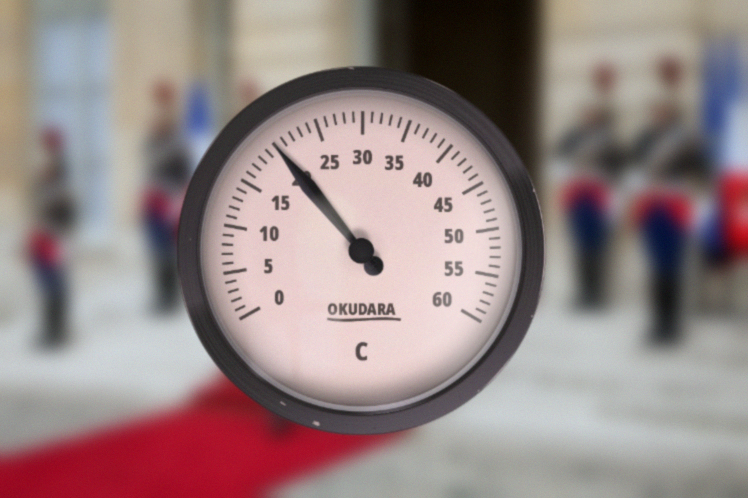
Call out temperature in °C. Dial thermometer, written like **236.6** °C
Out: **20** °C
